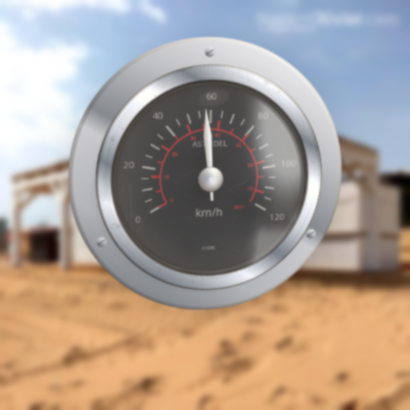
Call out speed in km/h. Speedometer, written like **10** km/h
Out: **57.5** km/h
